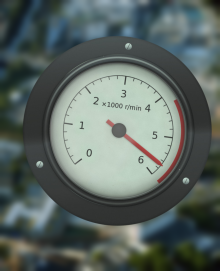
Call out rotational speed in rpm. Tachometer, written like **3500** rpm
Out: **5700** rpm
